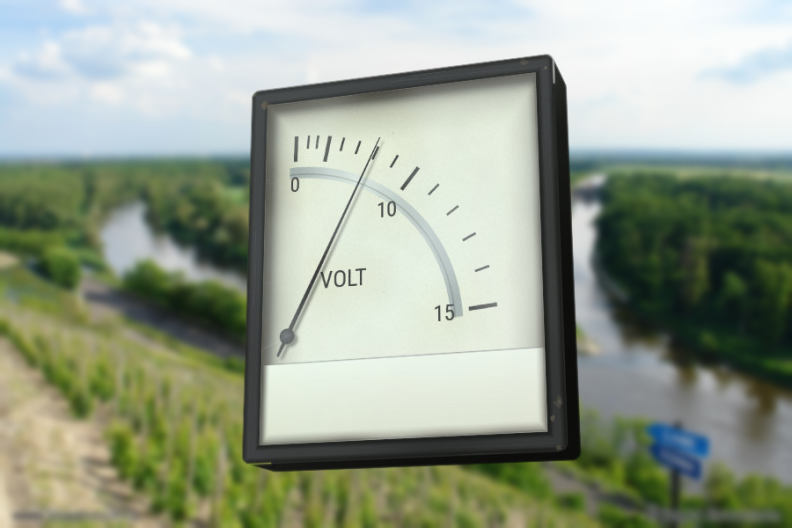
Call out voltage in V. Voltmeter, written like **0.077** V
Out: **8** V
